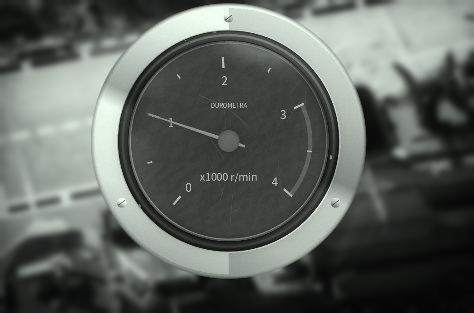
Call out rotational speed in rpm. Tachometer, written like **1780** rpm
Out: **1000** rpm
